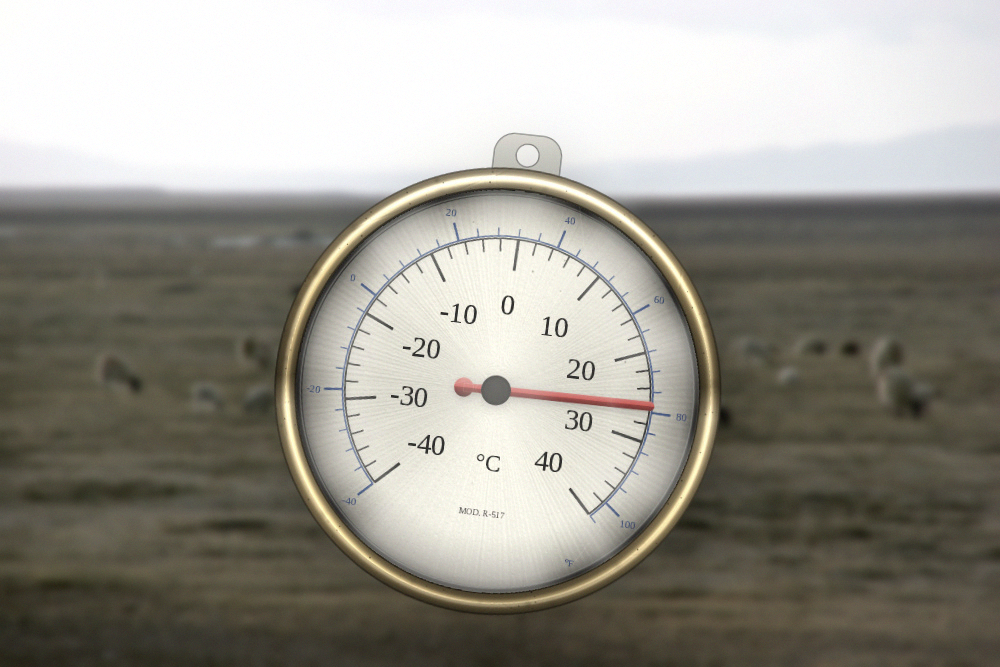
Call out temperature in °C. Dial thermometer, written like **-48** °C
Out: **26** °C
